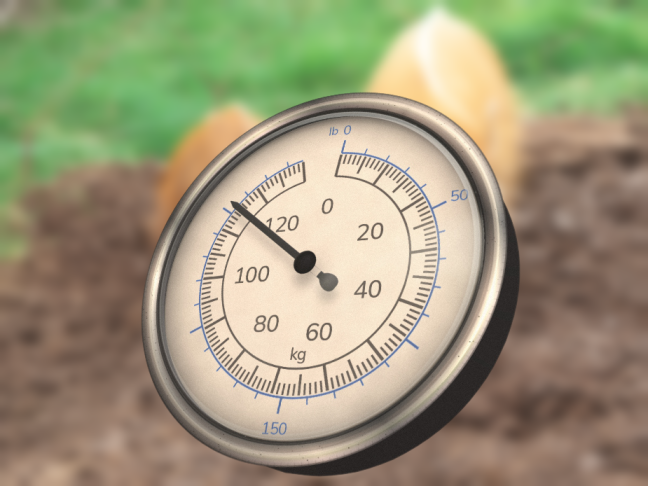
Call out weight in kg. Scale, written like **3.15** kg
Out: **115** kg
